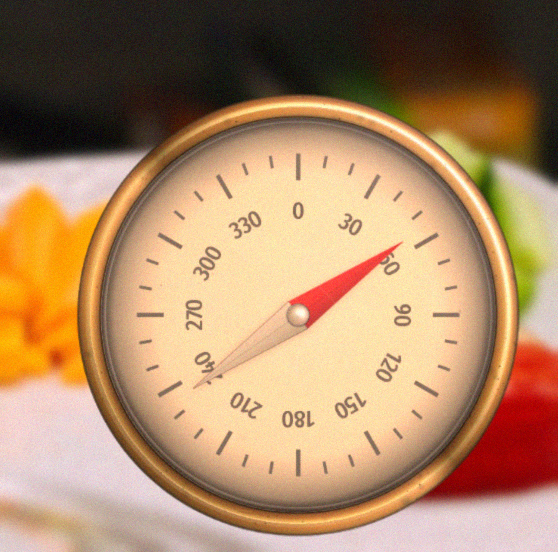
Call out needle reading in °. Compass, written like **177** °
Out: **55** °
